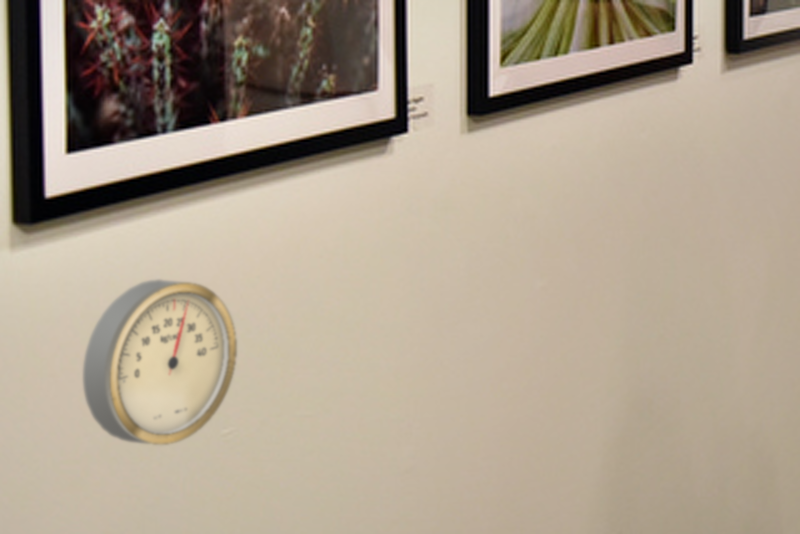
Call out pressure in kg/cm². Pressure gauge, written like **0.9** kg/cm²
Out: **25** kg/cm²
